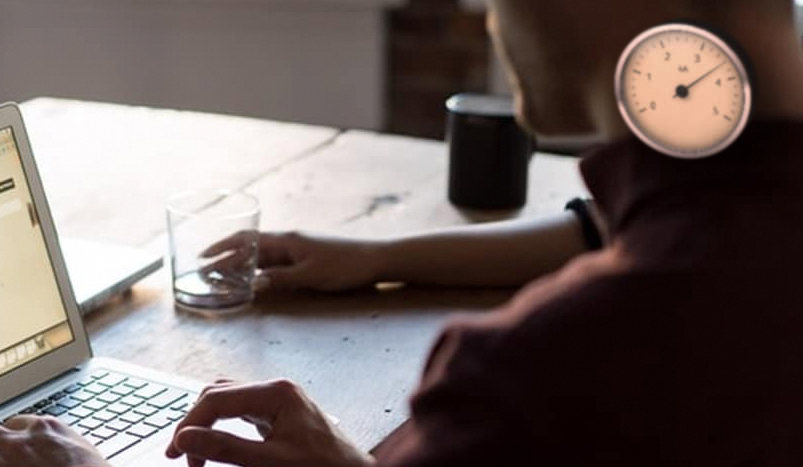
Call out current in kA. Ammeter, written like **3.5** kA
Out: **3.6** kA
